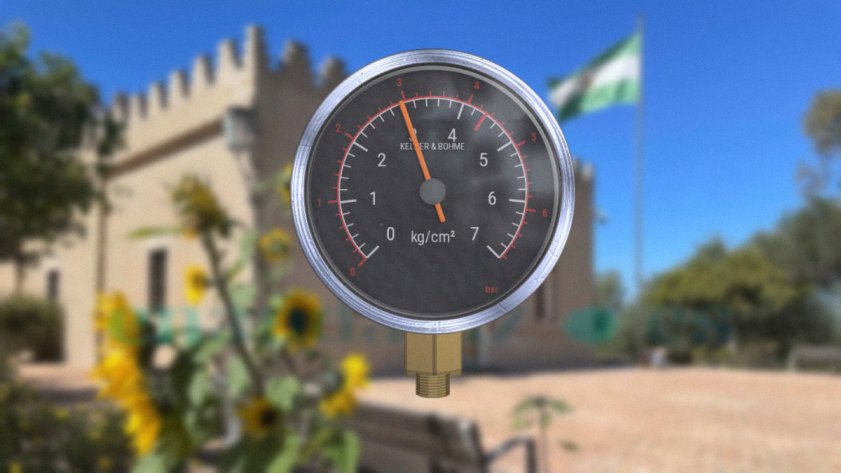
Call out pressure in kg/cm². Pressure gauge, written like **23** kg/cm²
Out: **3** kg/cm²
